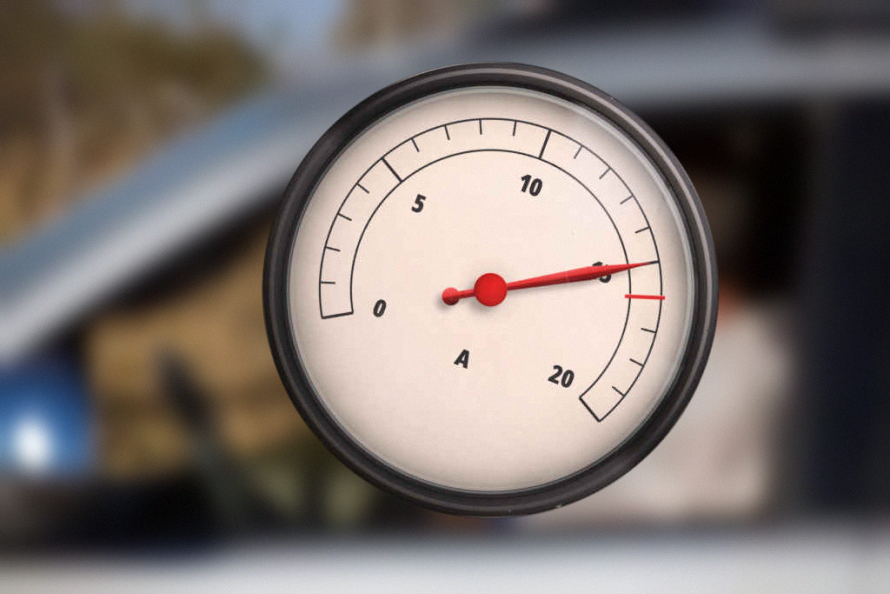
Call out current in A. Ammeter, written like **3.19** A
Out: **15** A
